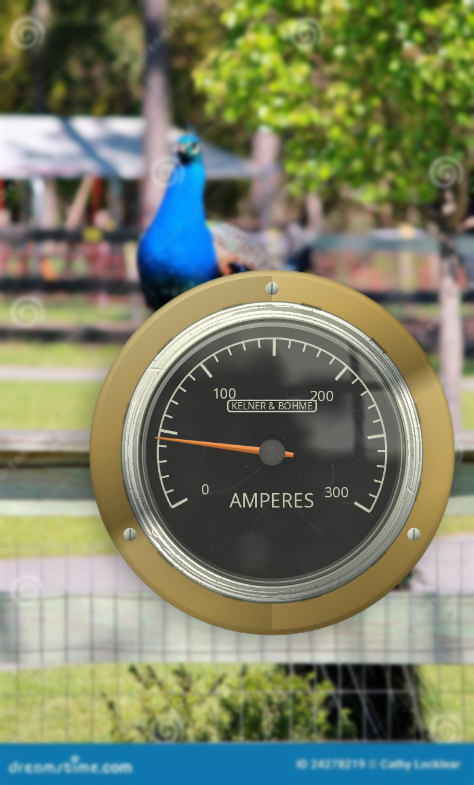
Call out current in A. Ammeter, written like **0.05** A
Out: **45** A
